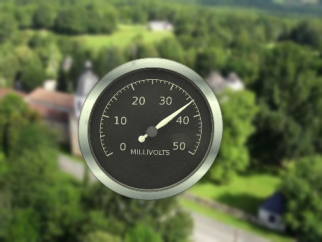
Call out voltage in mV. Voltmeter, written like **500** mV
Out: **36** mV
